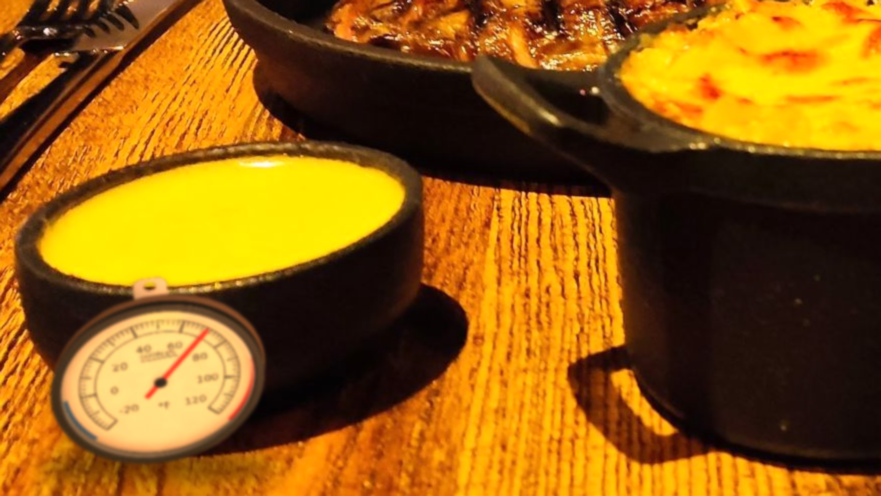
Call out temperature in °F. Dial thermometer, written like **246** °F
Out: **70** °F
